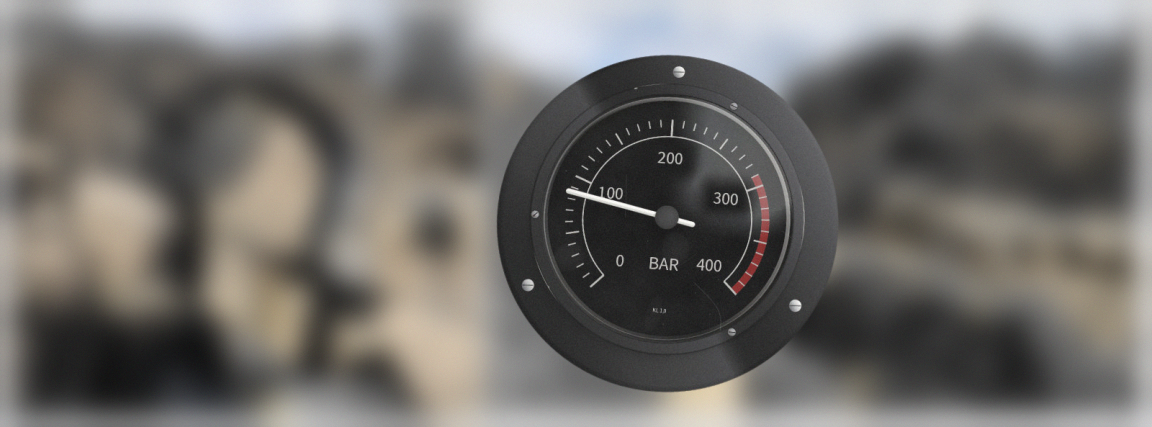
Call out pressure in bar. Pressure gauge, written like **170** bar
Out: **85** bar
